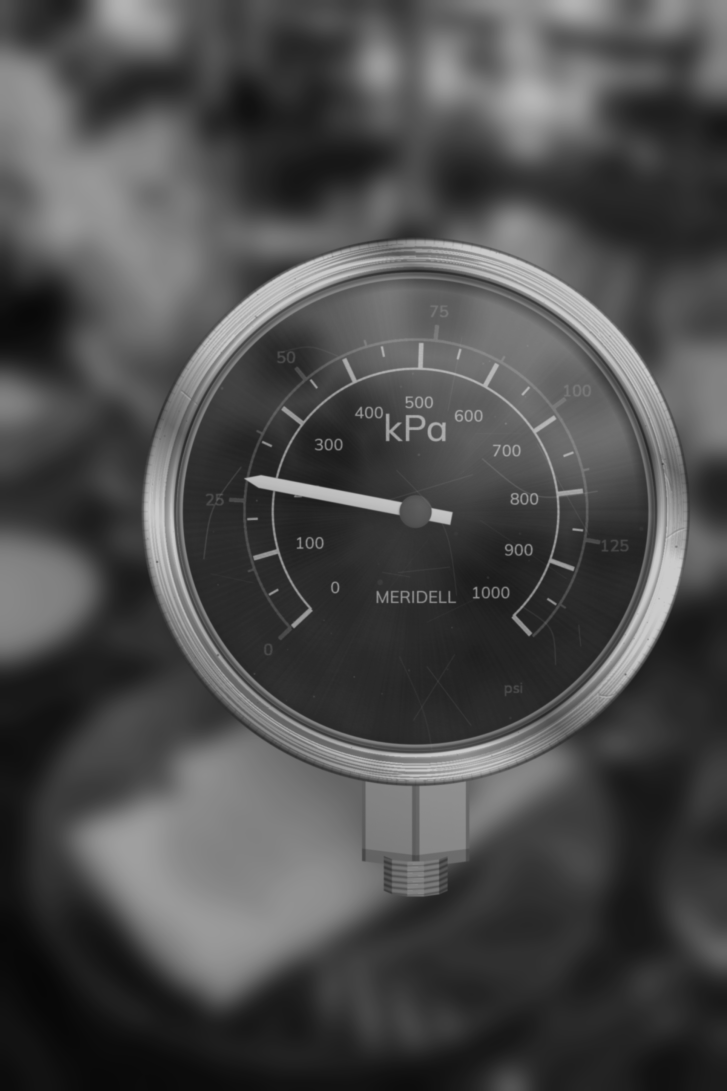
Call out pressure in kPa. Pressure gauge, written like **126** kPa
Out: **200** kPa
